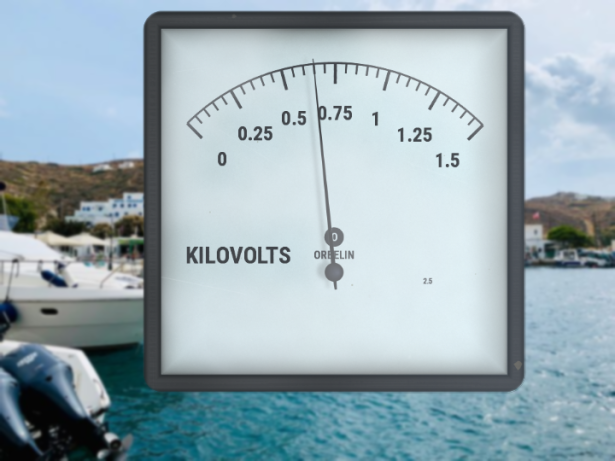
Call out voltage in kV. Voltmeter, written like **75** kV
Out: **0.65** kV
